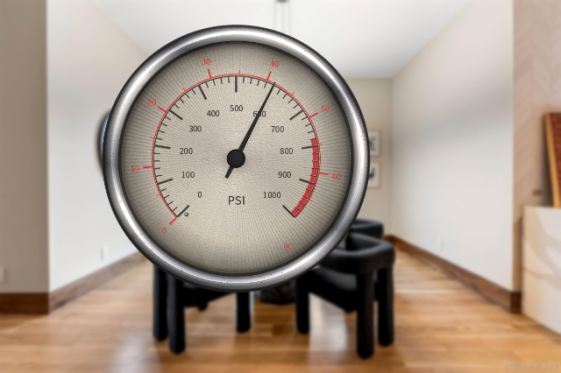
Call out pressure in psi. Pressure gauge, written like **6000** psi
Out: **600** psi
